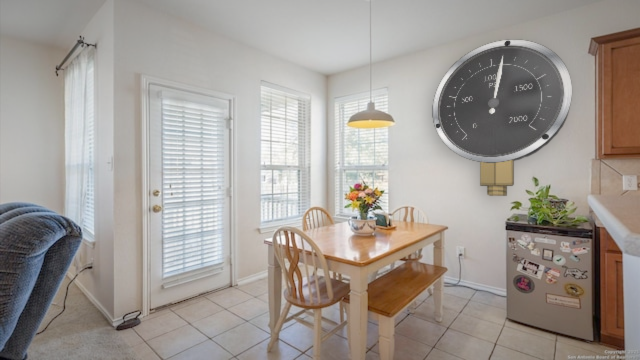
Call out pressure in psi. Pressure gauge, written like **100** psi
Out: **1100** psi
